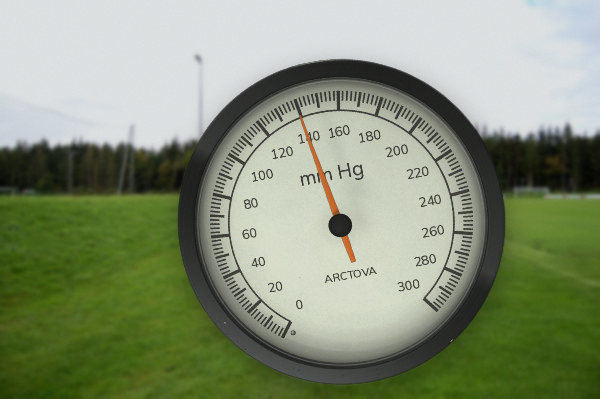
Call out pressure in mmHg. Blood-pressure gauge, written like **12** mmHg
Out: **140** mmHg
